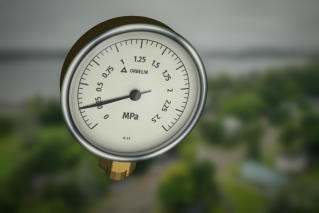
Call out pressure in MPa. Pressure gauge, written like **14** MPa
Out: **0.25** MPa
